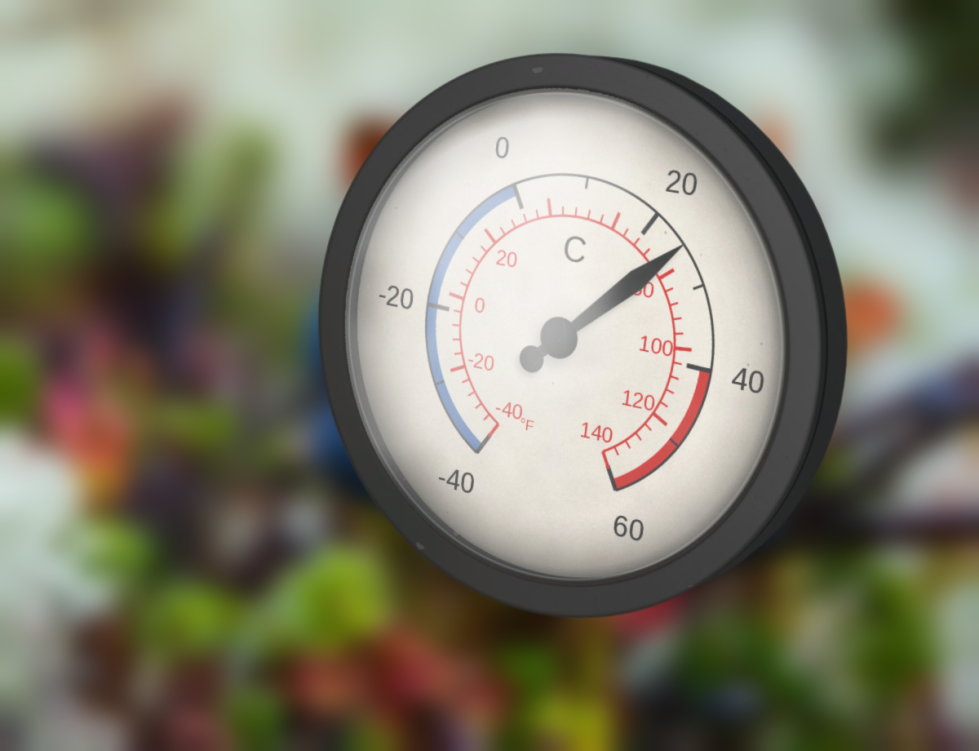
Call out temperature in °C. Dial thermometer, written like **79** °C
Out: **25** °C
